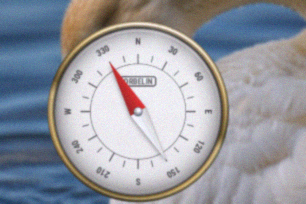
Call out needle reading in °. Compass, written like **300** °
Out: **330** °
